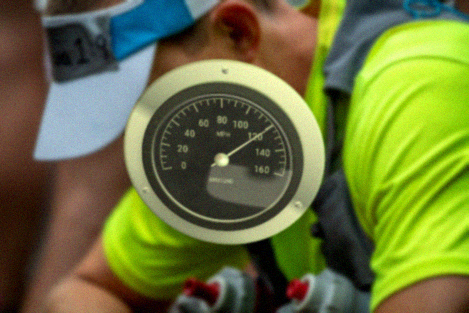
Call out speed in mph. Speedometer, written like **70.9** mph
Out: **120** mph
